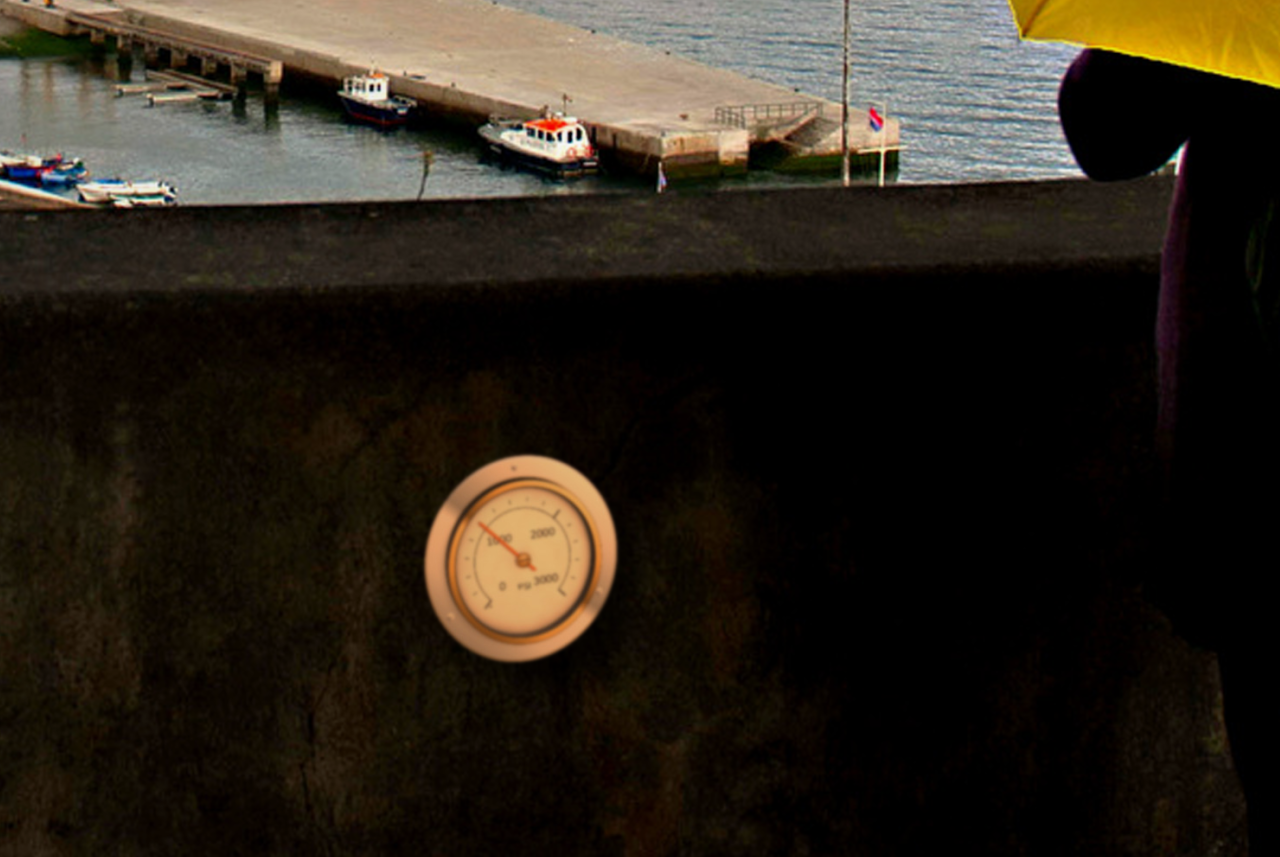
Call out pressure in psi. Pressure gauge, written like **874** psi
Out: **1000** psi
